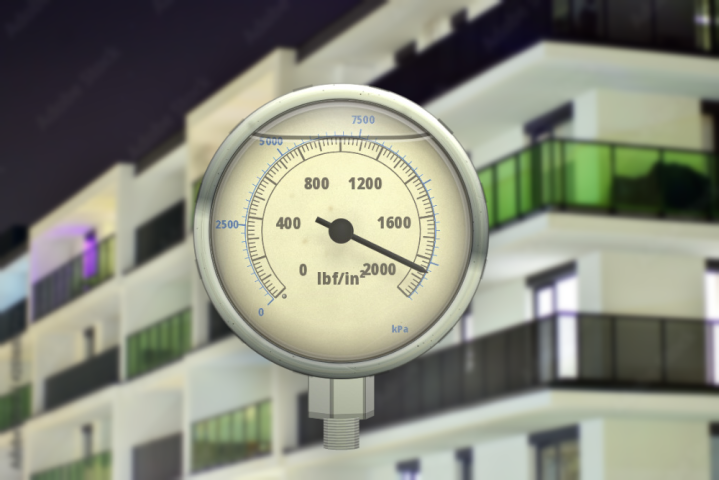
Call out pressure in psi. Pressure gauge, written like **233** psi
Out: **1860** psi
